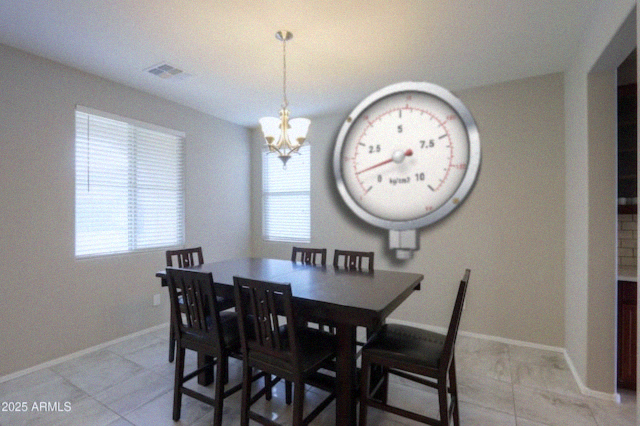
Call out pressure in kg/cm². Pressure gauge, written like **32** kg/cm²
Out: **1** kg/cm²
